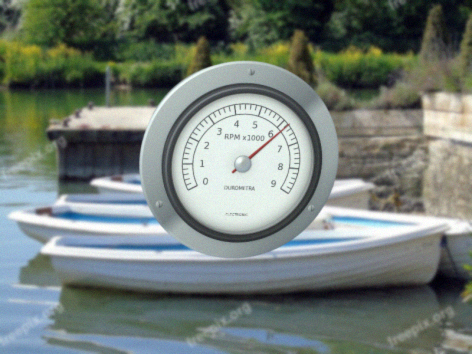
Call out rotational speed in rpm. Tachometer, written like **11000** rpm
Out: **6200** rpm
